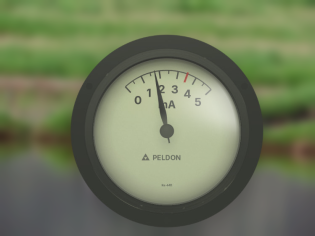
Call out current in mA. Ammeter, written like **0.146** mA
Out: **1.75** mA
